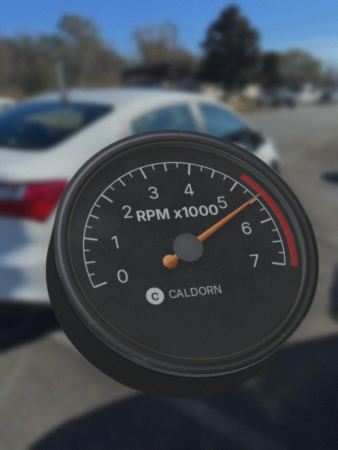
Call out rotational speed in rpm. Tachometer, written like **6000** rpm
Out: **5500** rpm
